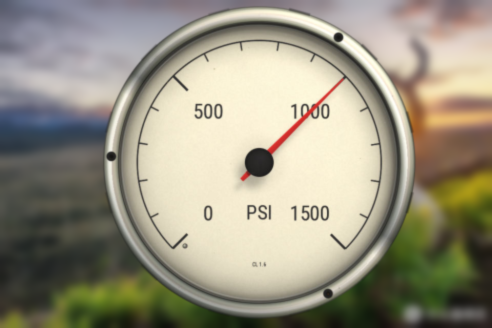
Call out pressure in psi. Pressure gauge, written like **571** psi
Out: **1000** psi
